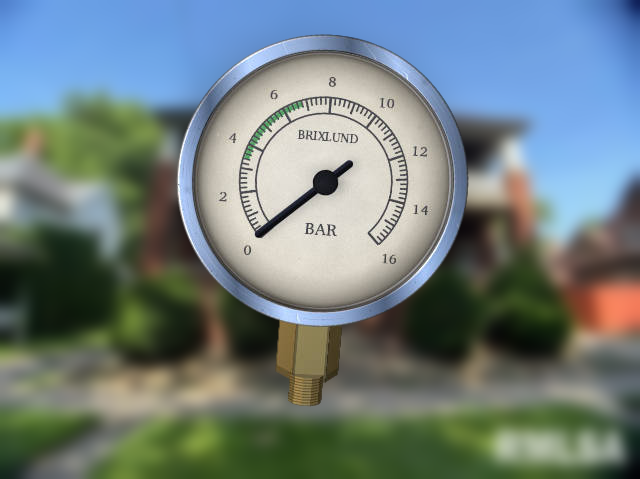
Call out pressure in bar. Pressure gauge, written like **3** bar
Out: **0.2** bar
